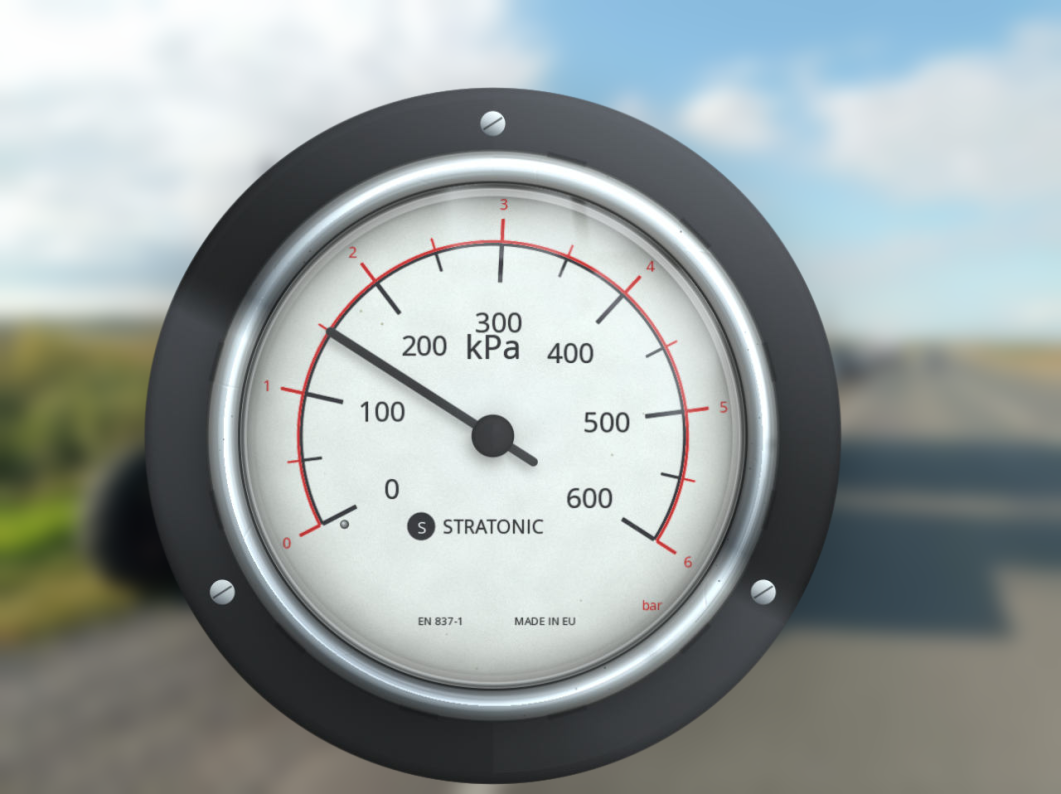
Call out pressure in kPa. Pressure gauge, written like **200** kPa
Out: **150** kPa
